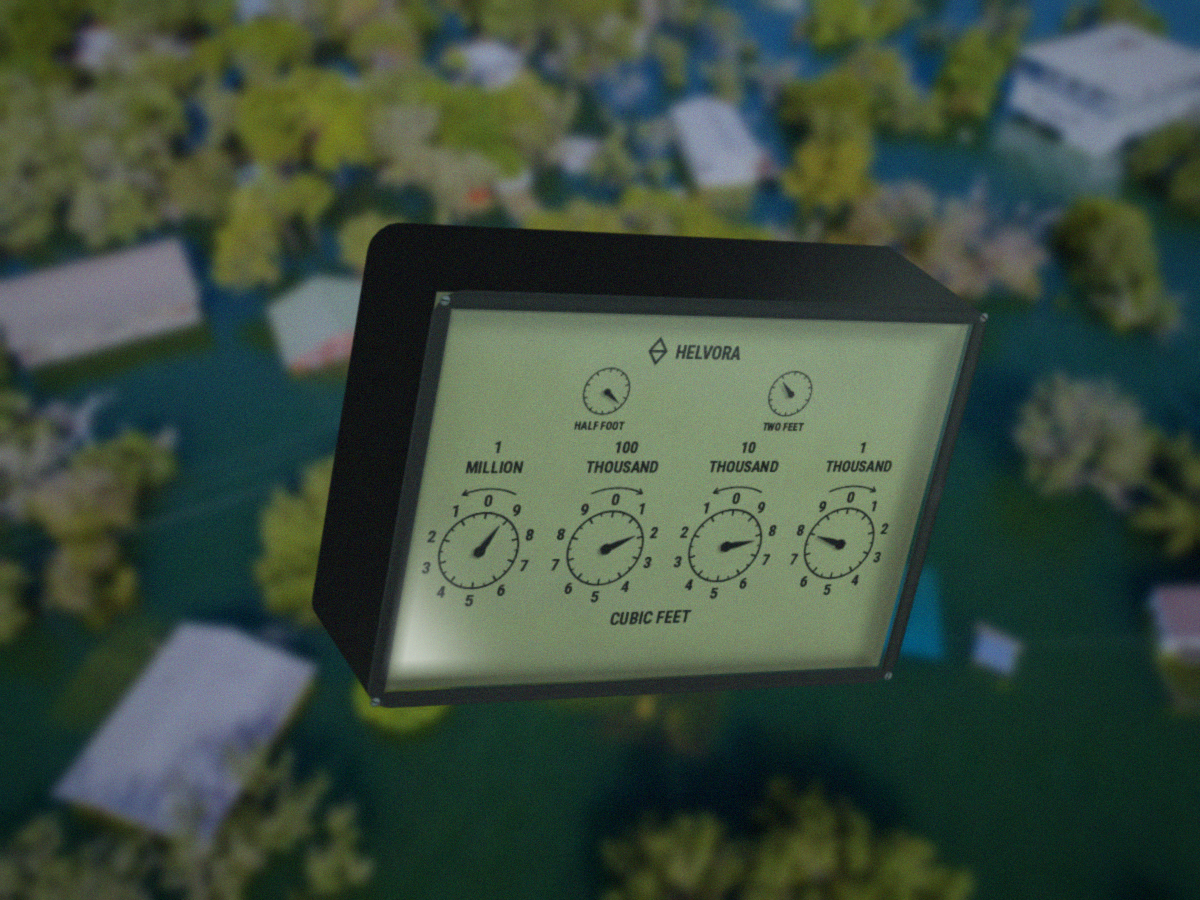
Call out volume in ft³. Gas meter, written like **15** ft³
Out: **917800** ft³
